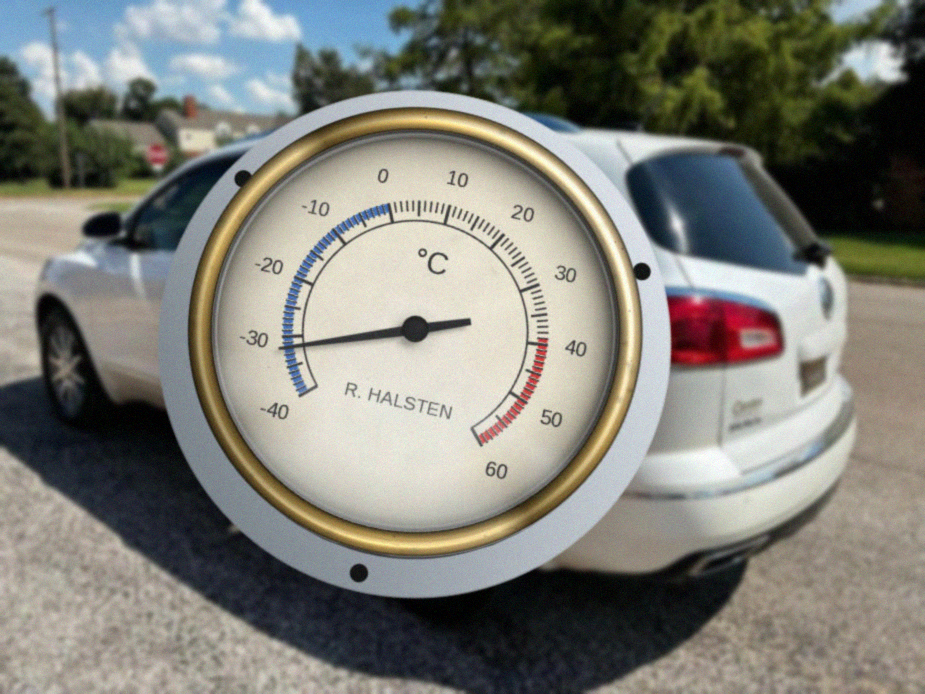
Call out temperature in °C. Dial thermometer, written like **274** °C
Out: **-32** °C
